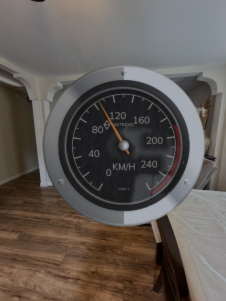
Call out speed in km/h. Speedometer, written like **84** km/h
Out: **105** km/h
